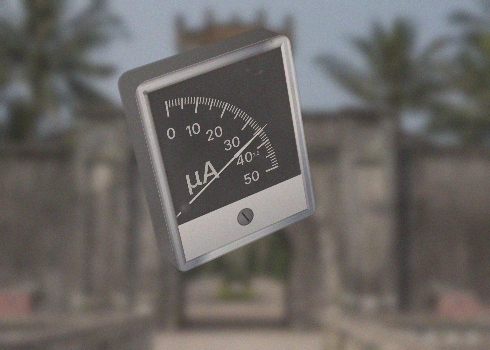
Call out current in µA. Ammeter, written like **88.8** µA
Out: **35** µA
